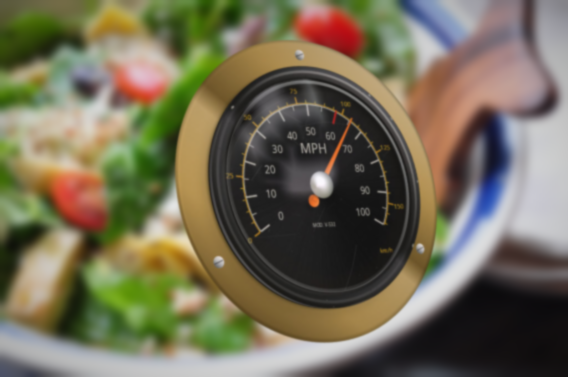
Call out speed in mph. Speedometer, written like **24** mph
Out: **65** mph
